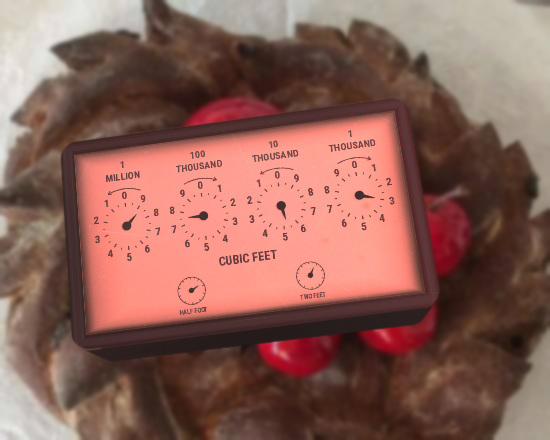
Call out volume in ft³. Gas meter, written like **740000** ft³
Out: **875300** ft³
